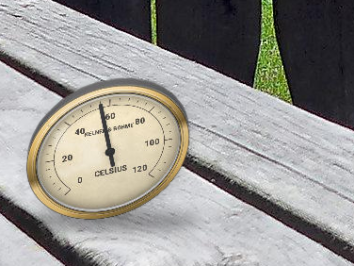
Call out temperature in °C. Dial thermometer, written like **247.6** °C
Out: **56** °C
